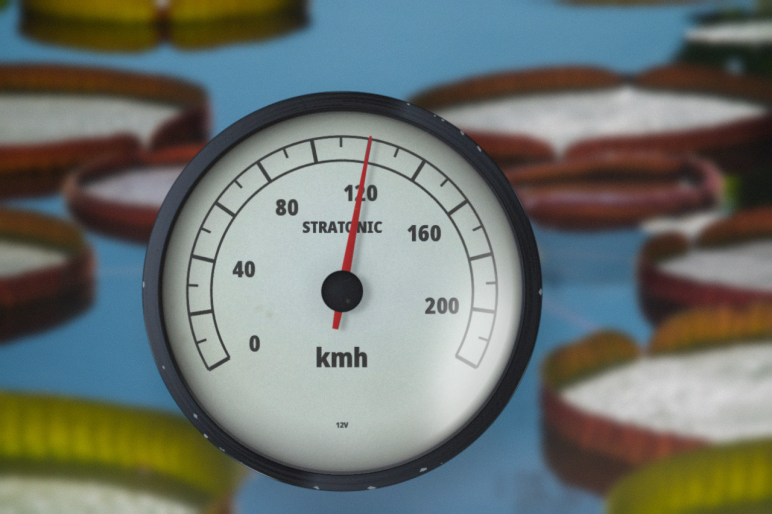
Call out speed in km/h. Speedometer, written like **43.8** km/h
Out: **120** km/h
